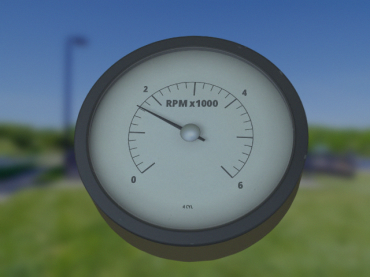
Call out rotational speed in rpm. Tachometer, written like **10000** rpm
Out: **1600** rpm
